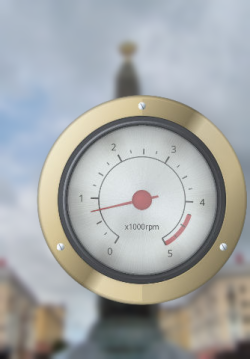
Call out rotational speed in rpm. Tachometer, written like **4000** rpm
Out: **750** rpm
